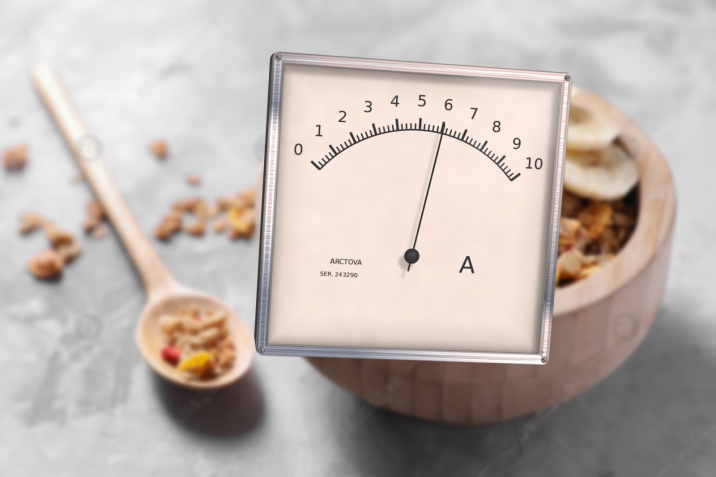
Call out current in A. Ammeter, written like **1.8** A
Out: **6** A
